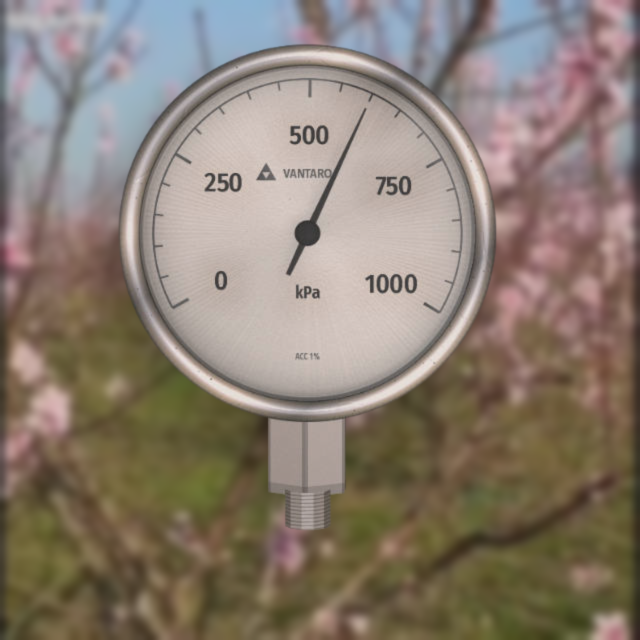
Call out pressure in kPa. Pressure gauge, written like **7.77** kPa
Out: **600** kPa
